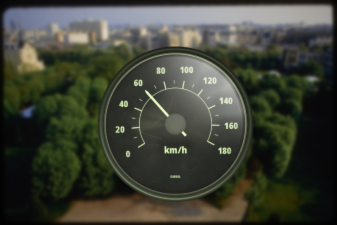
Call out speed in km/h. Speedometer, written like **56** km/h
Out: **60** km/h
